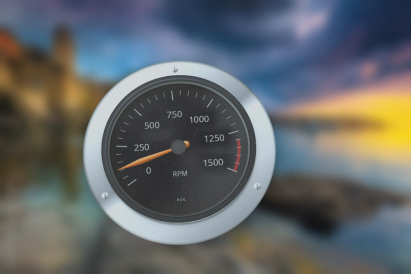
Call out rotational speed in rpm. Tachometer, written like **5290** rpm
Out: **100** rpm
